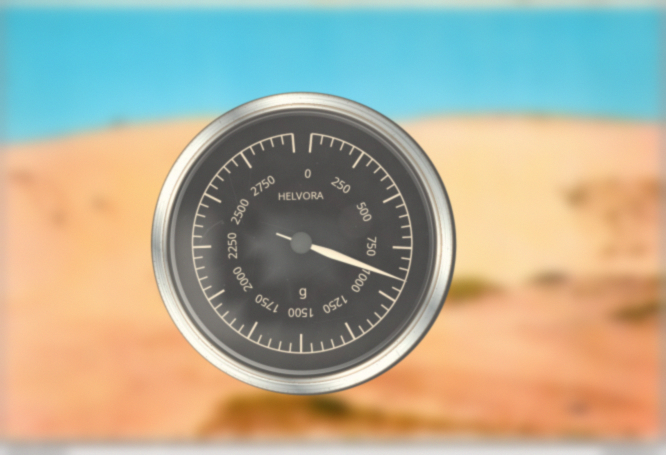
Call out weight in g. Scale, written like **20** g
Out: **900** g
